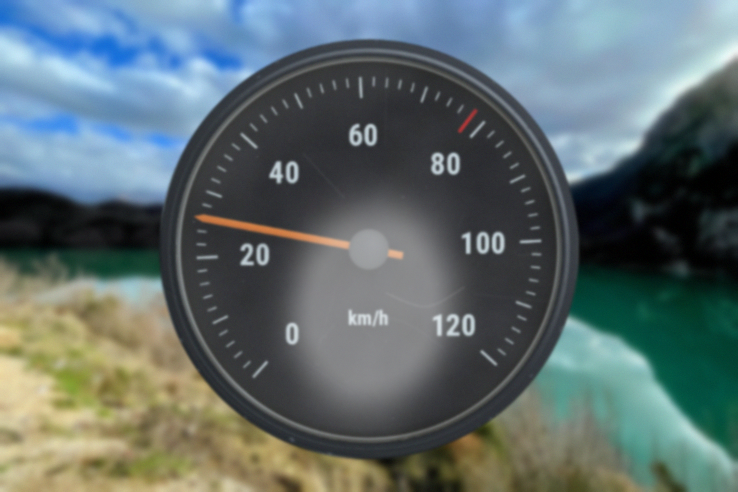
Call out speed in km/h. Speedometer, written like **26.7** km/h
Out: **26** km/h
